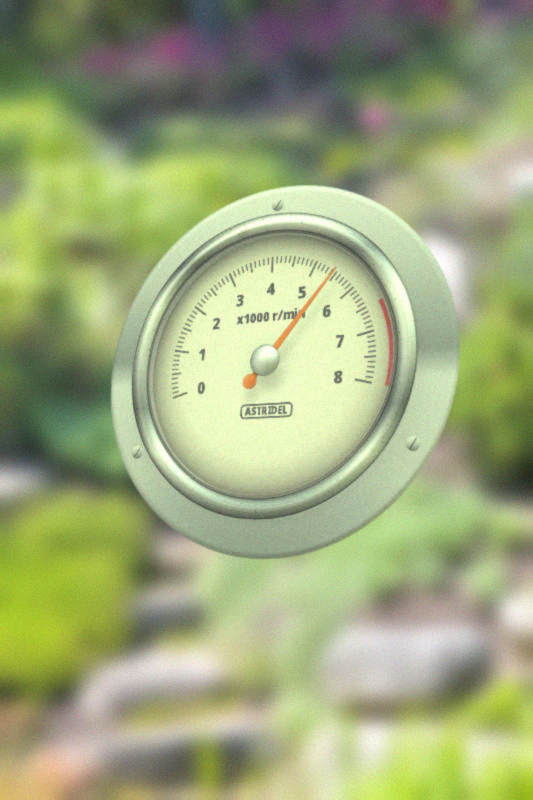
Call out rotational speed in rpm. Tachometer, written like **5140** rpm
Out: **5500** rpm
